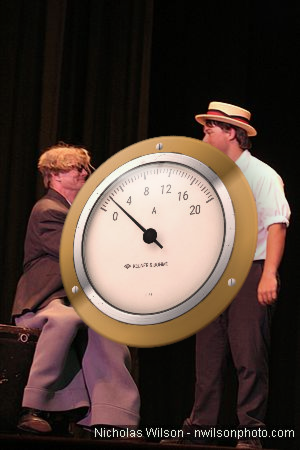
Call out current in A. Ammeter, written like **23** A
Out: **2** A
